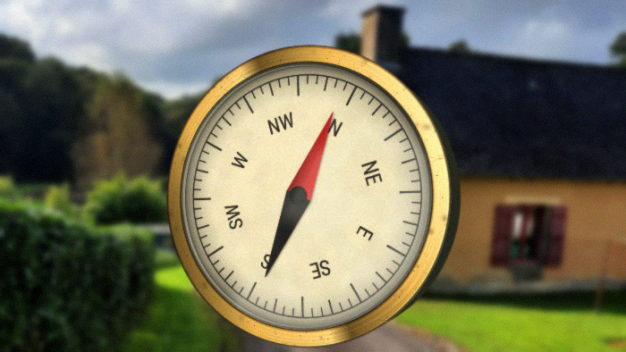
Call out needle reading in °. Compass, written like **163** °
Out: **355** °
